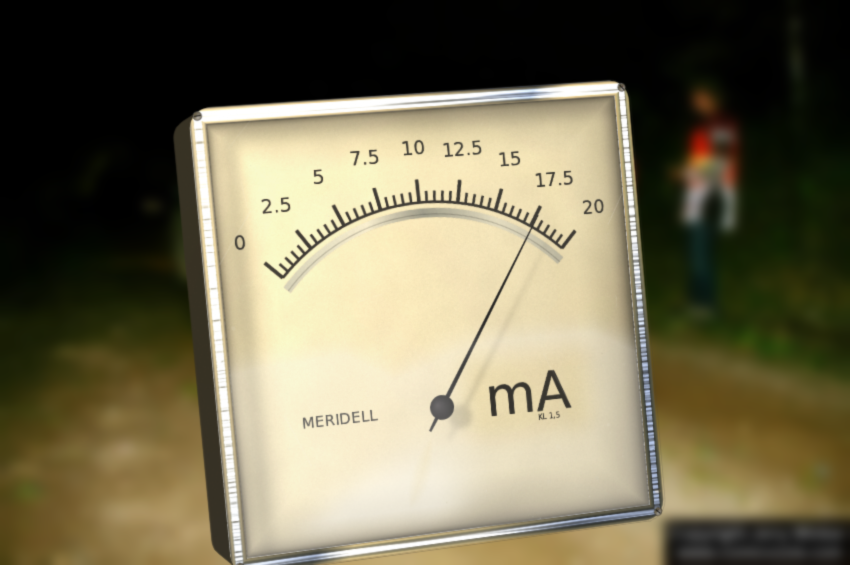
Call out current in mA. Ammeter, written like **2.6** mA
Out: **17.5** mA
